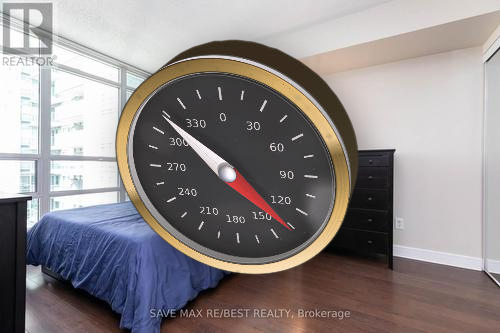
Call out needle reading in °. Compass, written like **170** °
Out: **135** °
